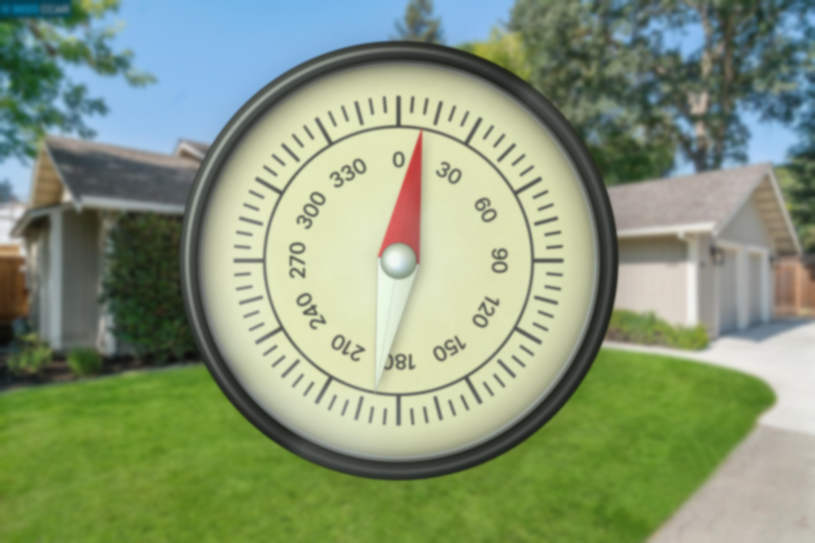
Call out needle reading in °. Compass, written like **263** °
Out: **10** °
